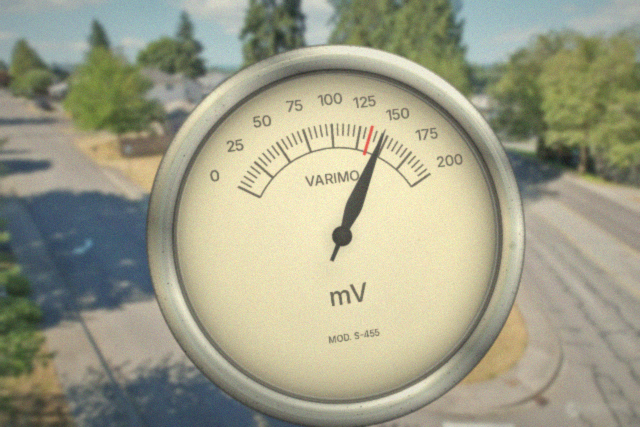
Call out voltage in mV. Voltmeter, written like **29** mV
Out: **145** mV
